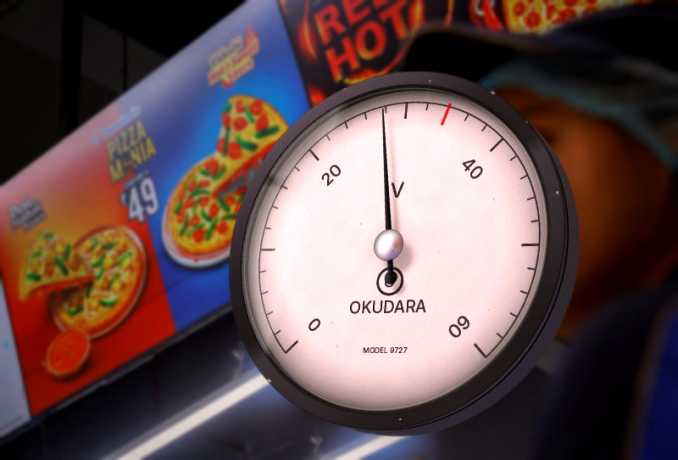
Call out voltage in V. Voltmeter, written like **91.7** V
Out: **28** V
